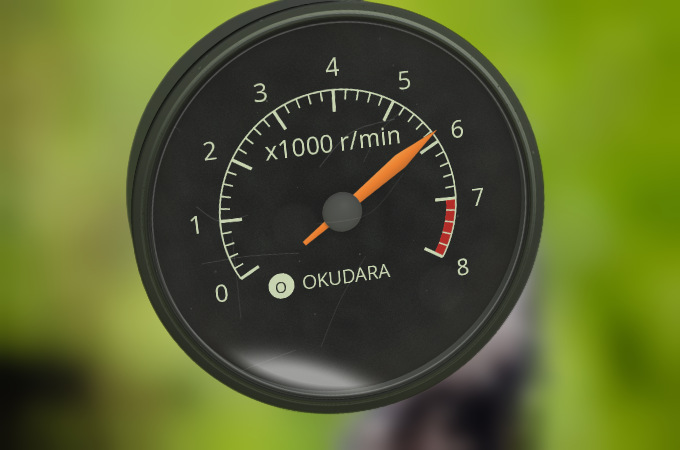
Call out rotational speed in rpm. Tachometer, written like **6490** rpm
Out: **5800** rpm
